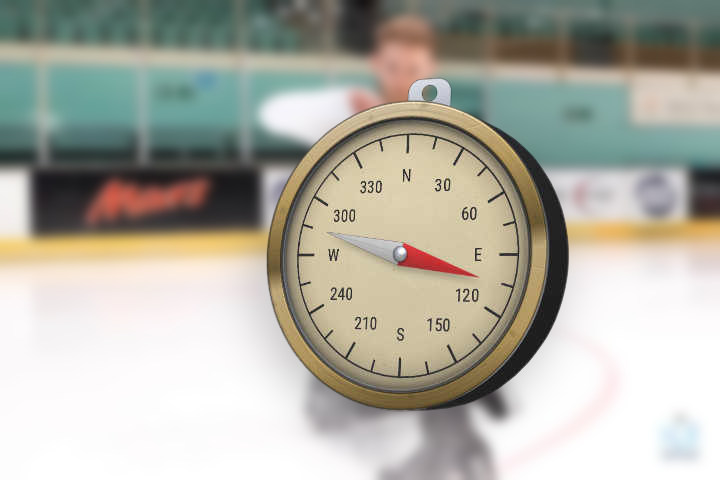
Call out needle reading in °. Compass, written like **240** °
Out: **105** °
